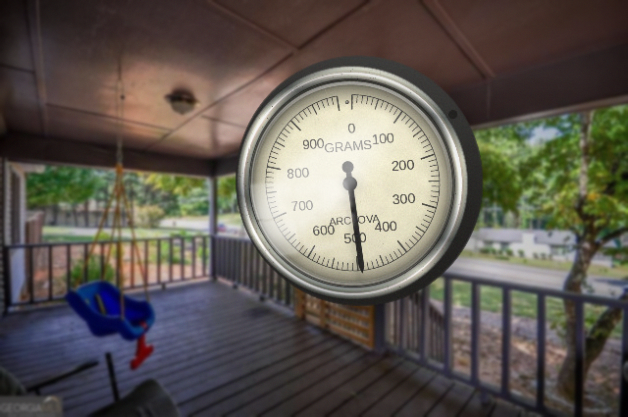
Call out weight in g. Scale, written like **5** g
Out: **490** g
